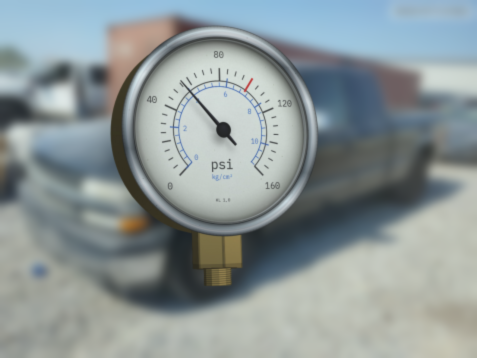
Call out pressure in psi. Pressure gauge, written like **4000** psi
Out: **55** psi
